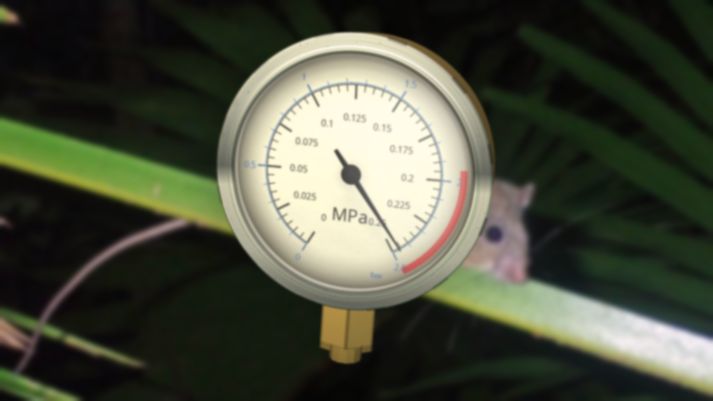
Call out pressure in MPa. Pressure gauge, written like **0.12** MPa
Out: **0.245** MPa
